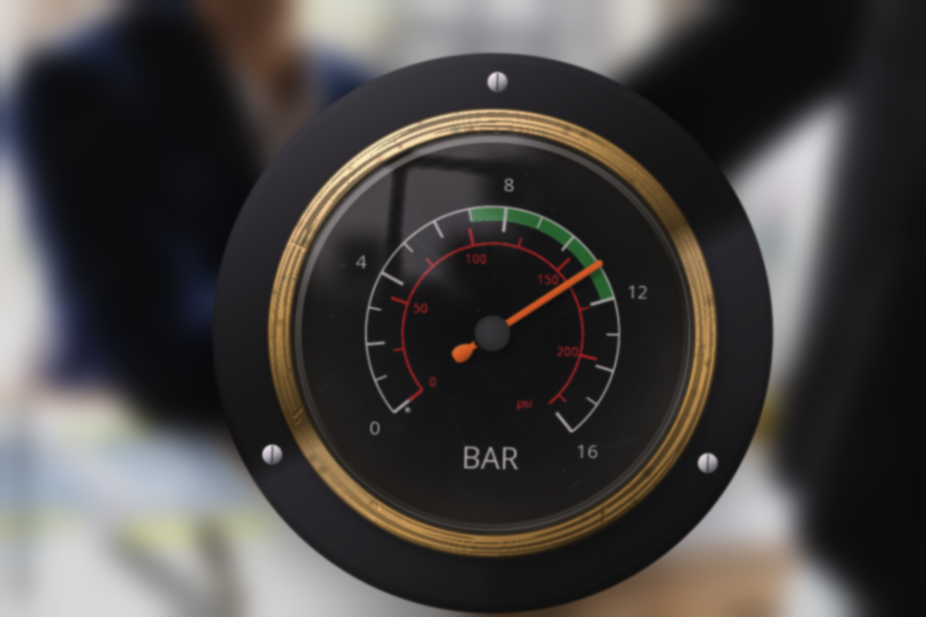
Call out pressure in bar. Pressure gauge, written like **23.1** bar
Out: **11** bar
